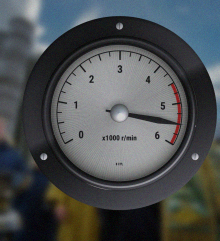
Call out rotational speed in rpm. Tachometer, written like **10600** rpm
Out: **5500** rpm
